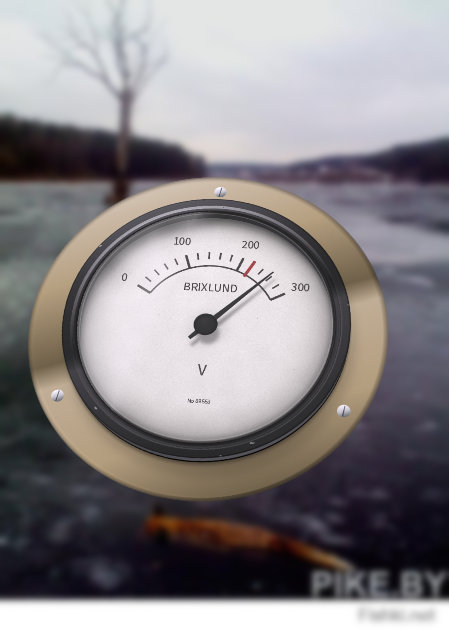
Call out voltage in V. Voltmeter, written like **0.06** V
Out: **260** V
